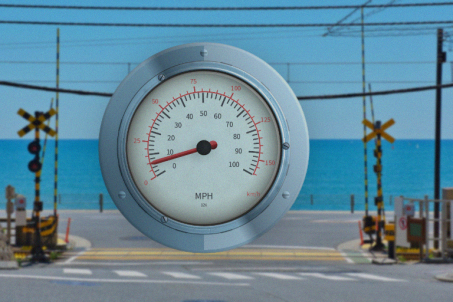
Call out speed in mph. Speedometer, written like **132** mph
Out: **6** mph
